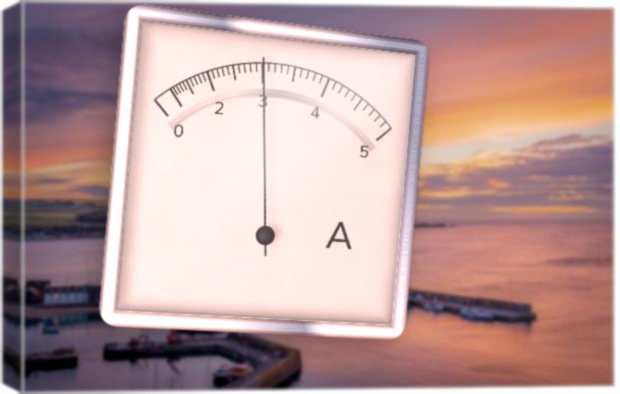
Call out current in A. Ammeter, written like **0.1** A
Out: **3** A
